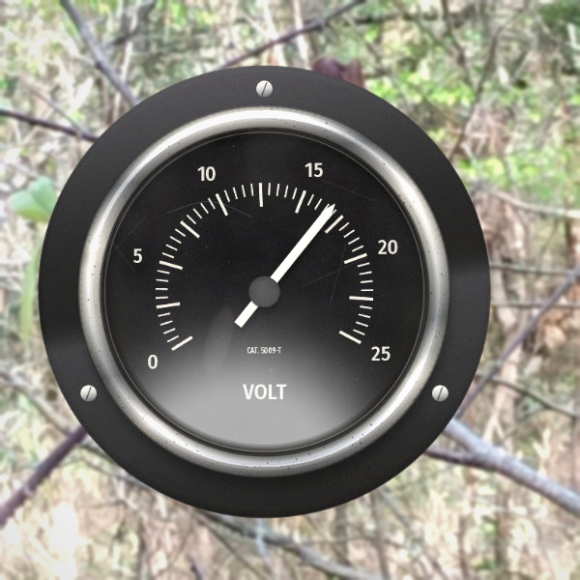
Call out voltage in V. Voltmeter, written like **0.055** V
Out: **16.75** V
